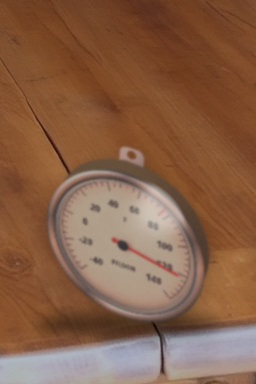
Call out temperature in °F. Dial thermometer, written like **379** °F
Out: **120** °F
